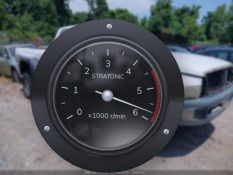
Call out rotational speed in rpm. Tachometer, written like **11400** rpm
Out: **5750** rpm
